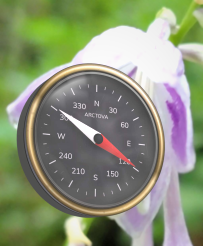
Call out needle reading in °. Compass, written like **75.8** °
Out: **120** °
